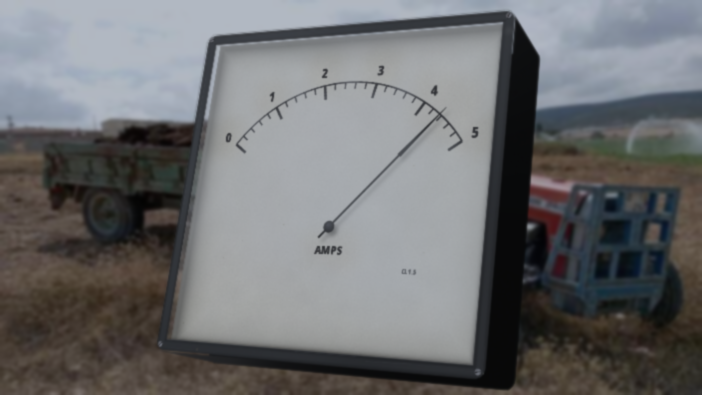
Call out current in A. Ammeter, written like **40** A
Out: **4.4** A
